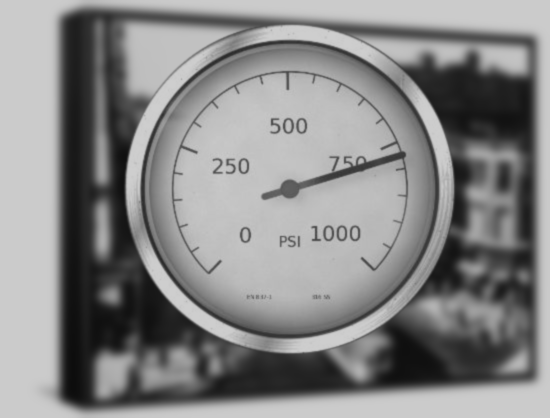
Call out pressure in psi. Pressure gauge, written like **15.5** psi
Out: **775** psi
